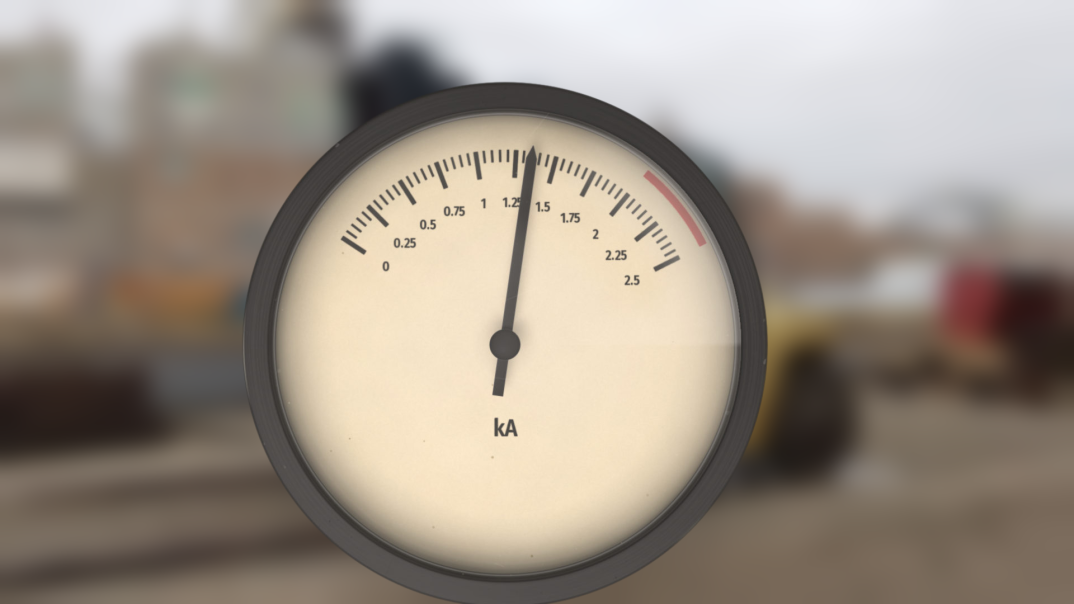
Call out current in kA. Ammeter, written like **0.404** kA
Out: **1.35** kA
